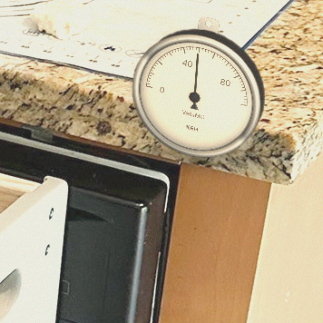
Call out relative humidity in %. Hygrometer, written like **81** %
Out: **50** %
